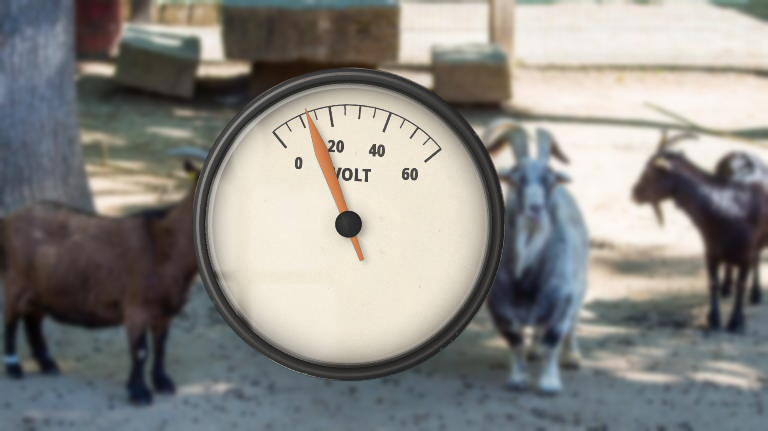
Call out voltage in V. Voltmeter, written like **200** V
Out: **12.5** V
